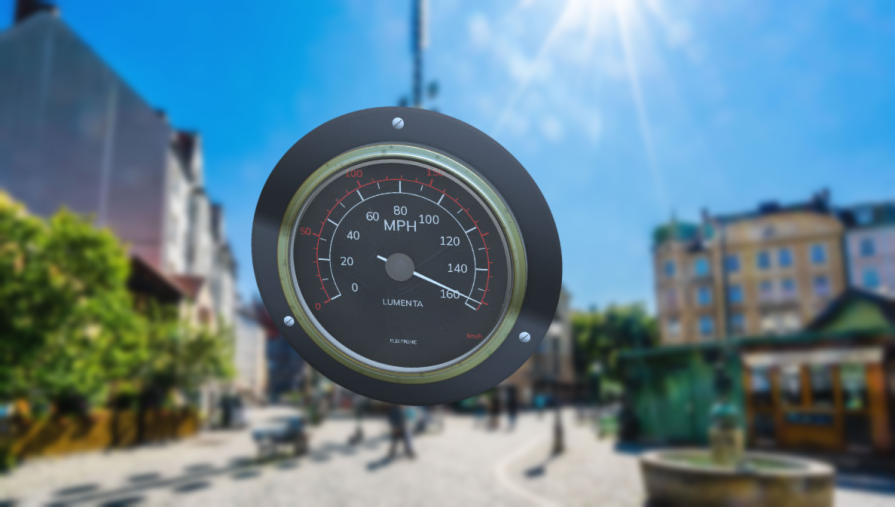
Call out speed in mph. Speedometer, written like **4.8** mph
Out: **155** mph
